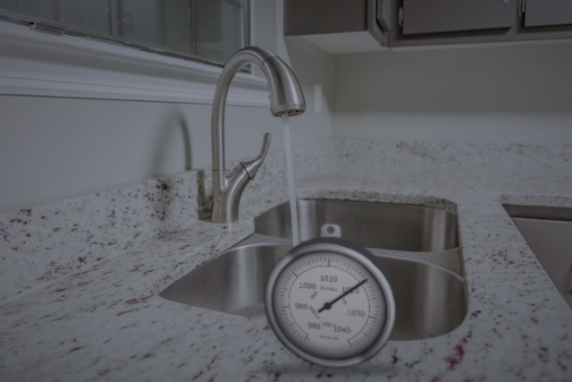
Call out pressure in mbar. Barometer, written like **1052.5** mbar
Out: **1020** mbar
